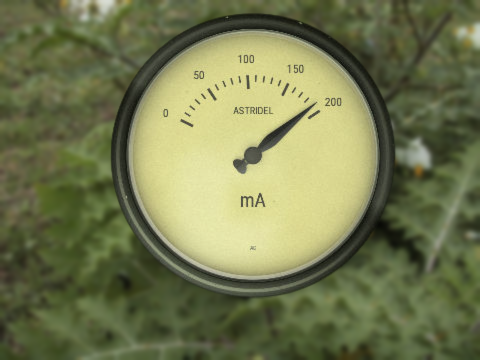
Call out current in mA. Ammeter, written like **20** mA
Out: **190** mA
